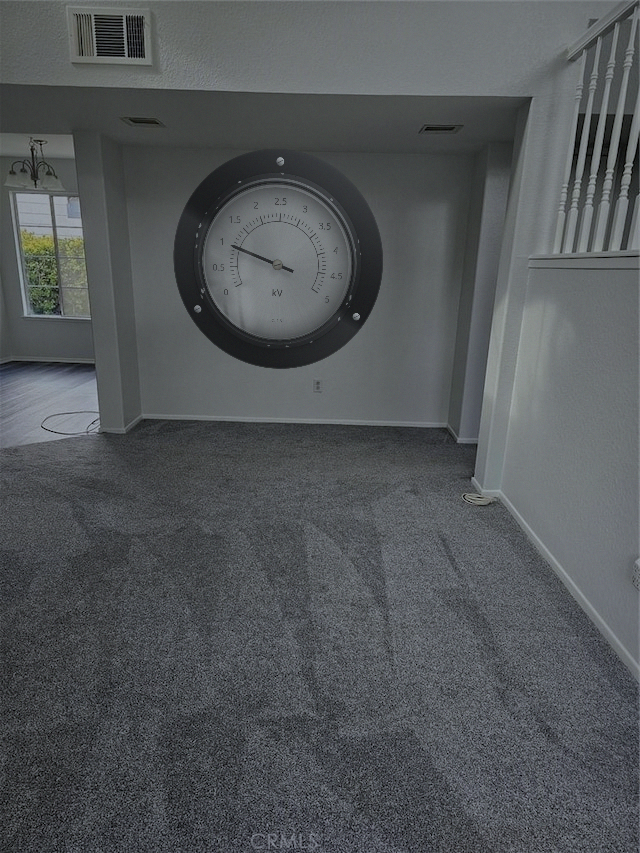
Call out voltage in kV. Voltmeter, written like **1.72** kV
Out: **1** kV
